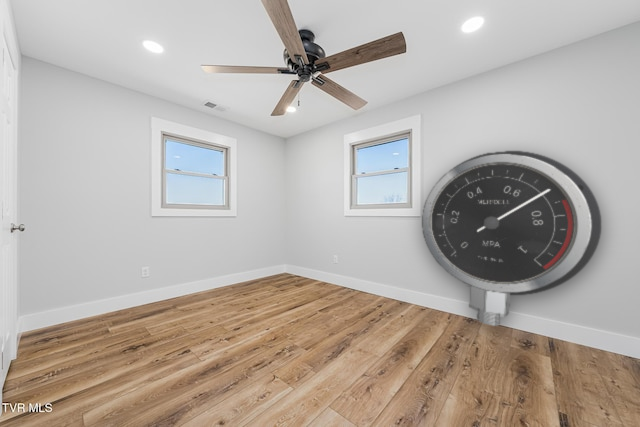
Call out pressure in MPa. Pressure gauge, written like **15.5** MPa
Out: **0.7** MPa
